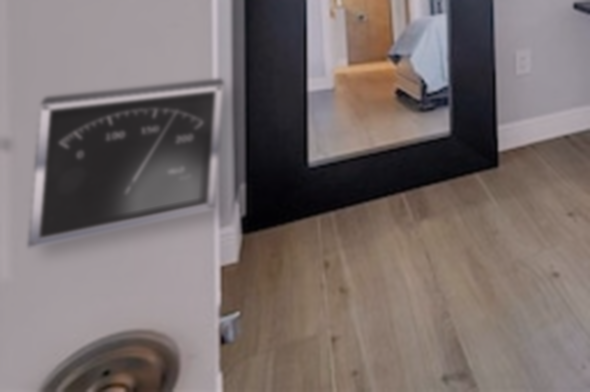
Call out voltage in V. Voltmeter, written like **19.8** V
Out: **170** V
